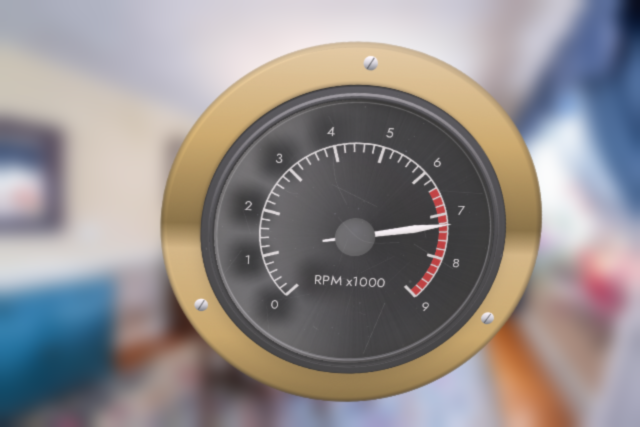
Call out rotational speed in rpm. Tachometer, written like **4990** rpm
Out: **7200** rpm
